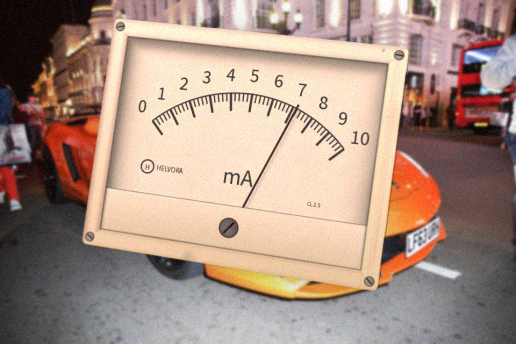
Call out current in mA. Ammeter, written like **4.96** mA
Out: **7.2** mA
